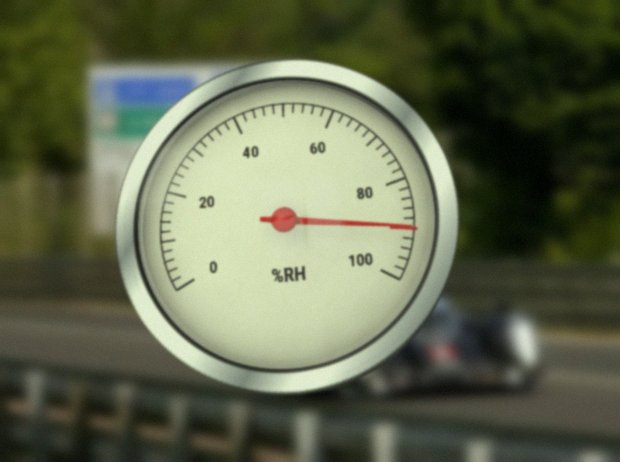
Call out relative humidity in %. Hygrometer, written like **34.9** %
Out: **90** %
